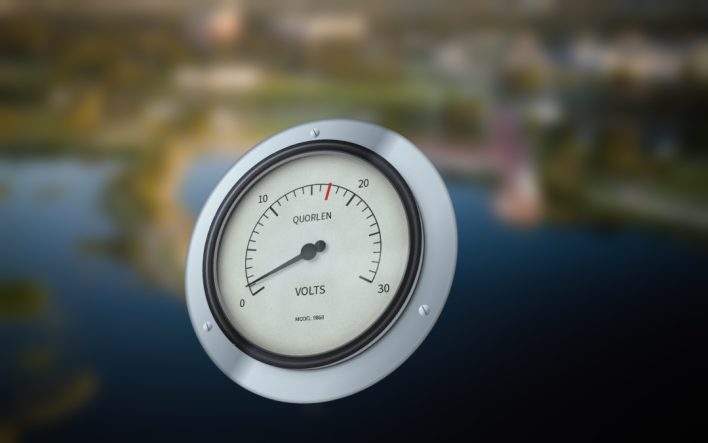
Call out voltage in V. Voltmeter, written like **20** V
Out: **1** V
